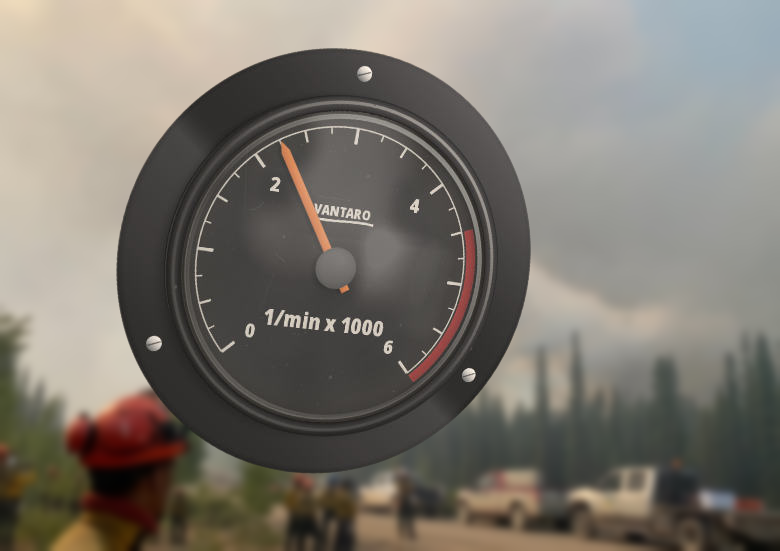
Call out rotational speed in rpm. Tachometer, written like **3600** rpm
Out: **2250** rpm
